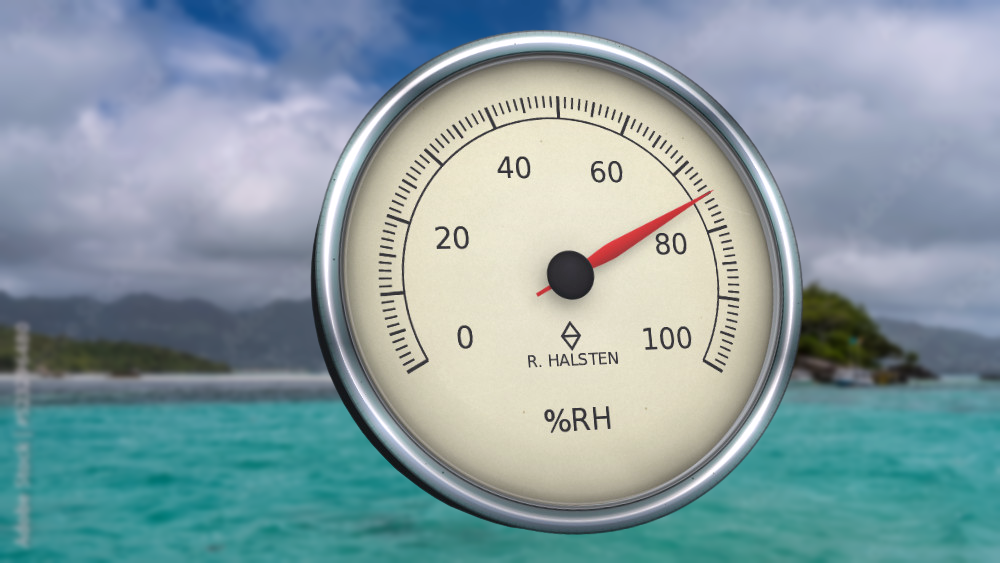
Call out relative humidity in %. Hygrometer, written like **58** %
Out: **75** %
